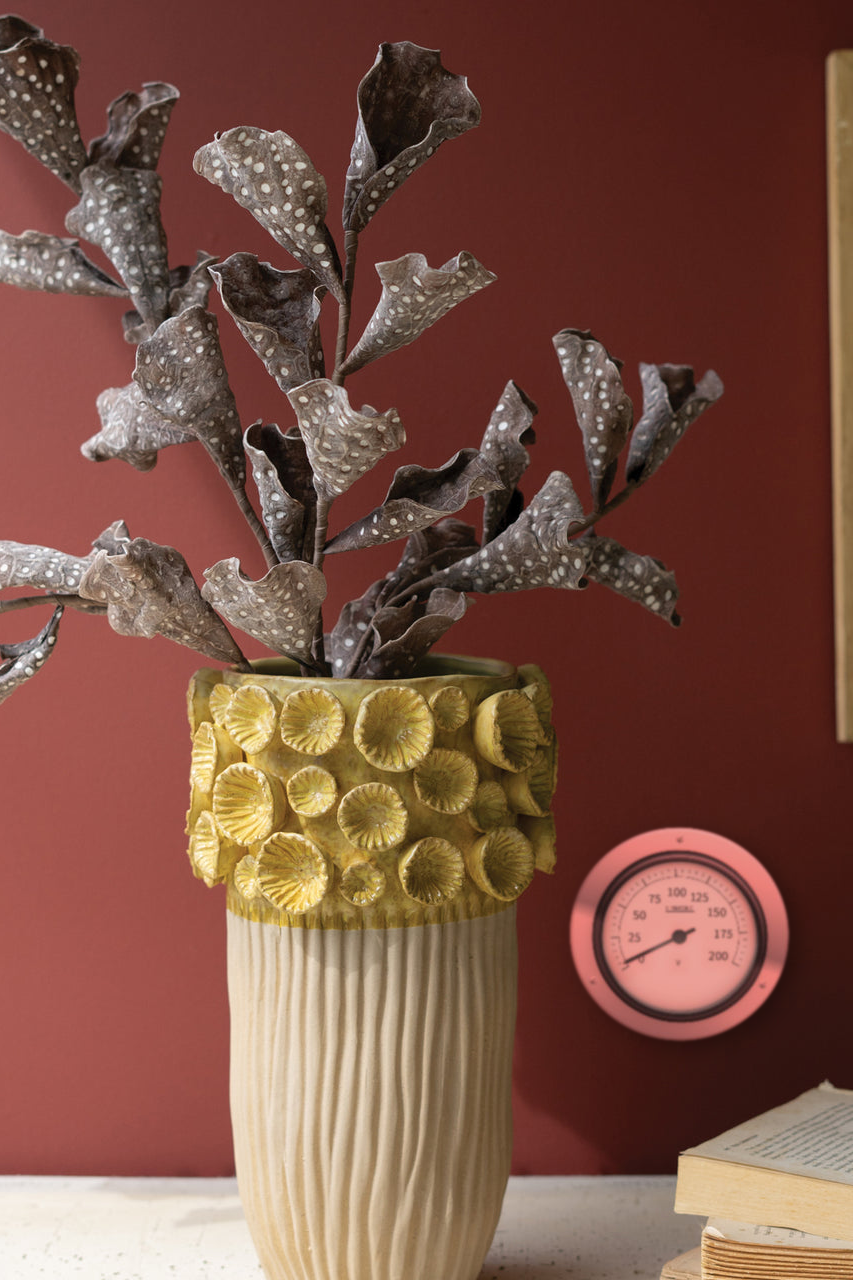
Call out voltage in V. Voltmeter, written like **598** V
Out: **5** V
